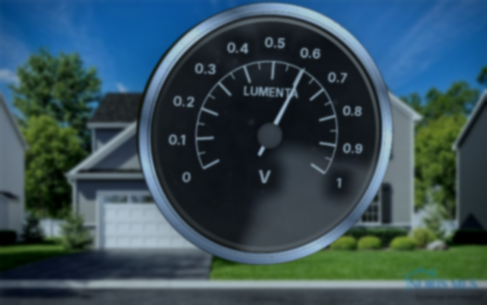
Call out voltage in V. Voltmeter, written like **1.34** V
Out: **0.6** V
